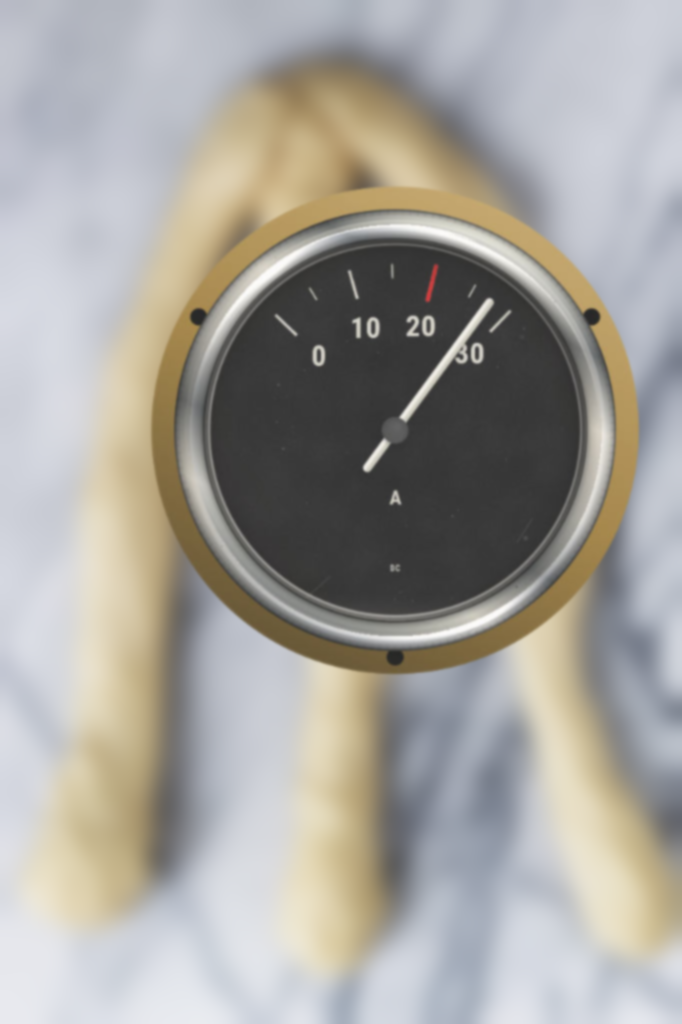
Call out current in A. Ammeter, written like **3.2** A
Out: **27.5** A
